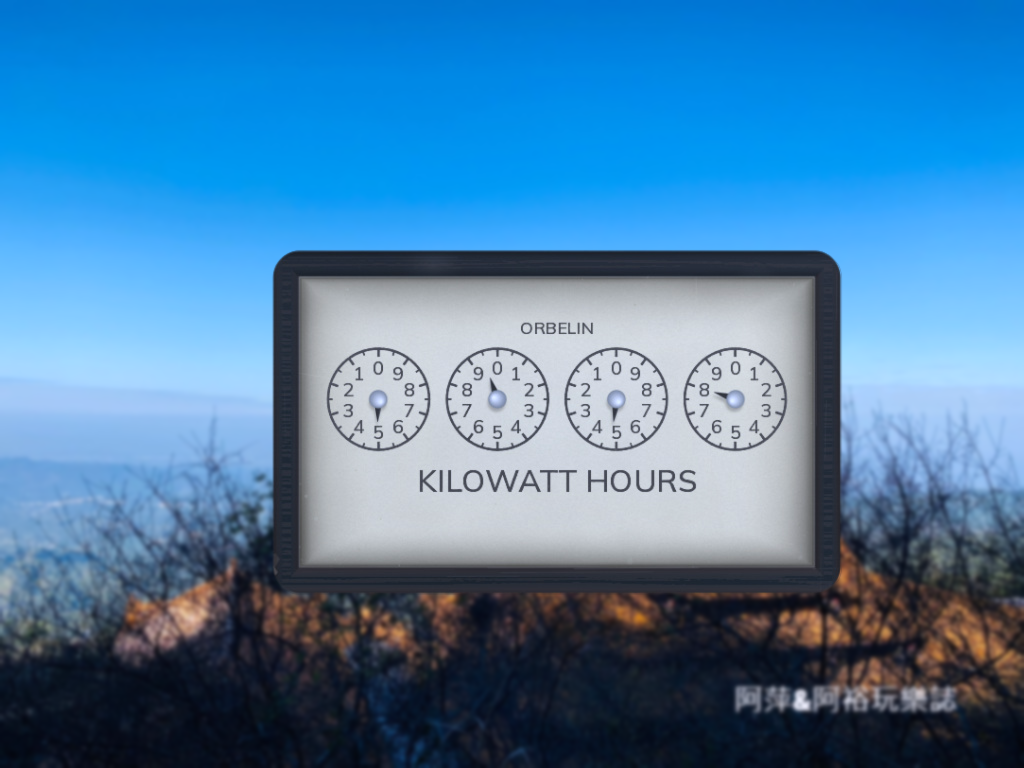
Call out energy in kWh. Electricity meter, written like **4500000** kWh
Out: **4948** kWh
